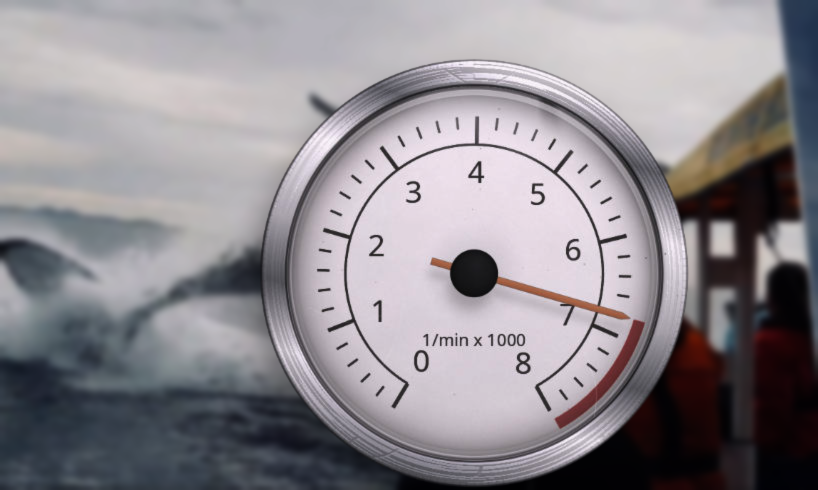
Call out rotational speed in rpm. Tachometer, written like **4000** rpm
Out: **6800** rpm
